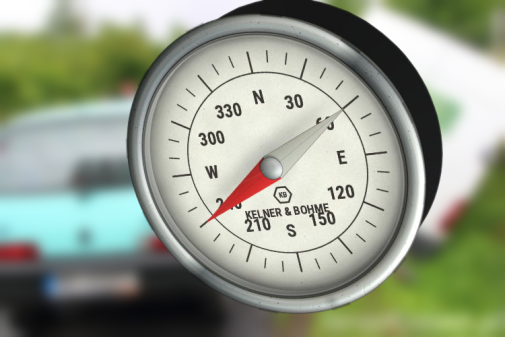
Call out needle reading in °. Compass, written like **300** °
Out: **240** °
